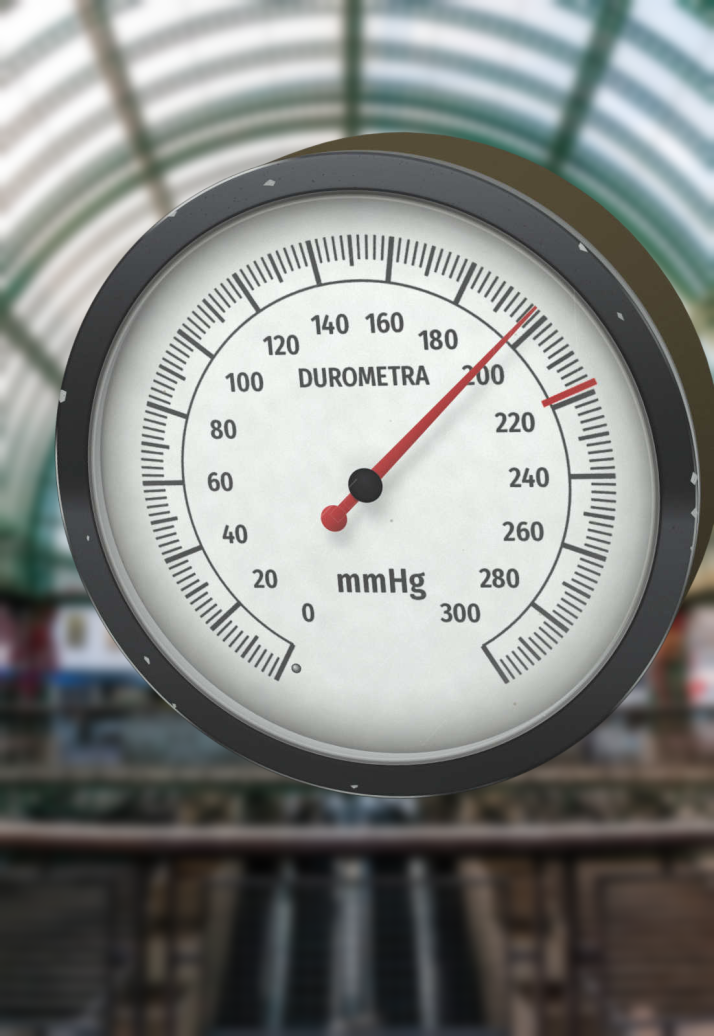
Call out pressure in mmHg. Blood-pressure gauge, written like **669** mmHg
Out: **197** mmHg
